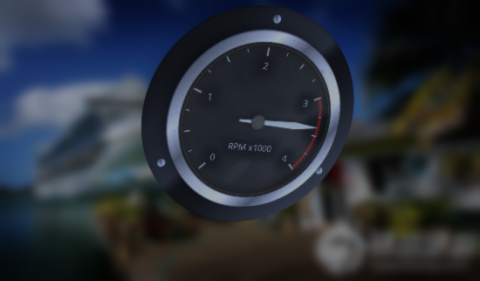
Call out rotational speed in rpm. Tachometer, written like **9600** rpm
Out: **3375** rpm
